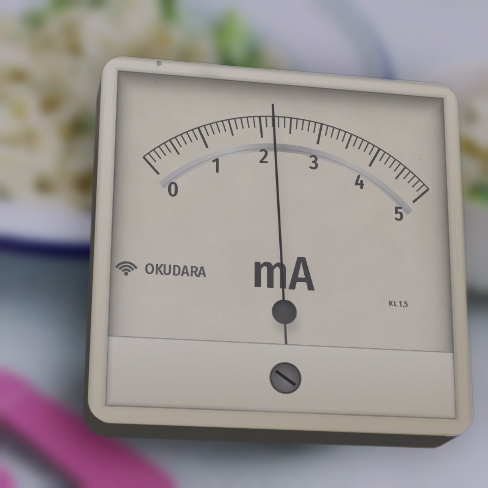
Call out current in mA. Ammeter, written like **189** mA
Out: **2.2** mA
